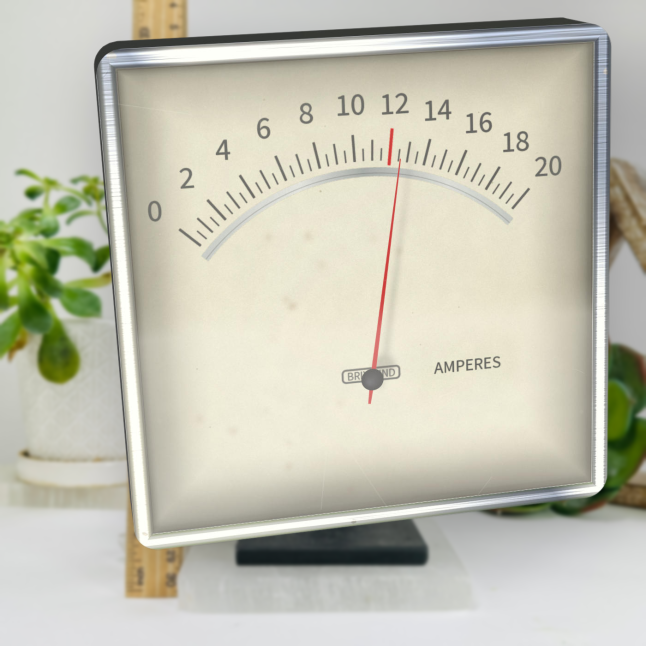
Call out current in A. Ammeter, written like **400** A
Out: **12.5** A
